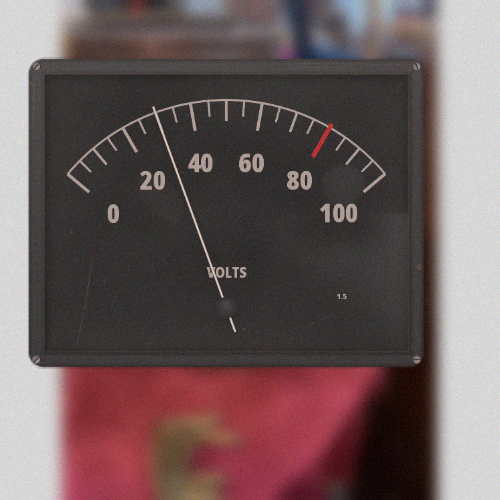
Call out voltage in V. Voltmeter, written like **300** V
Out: **30** V
